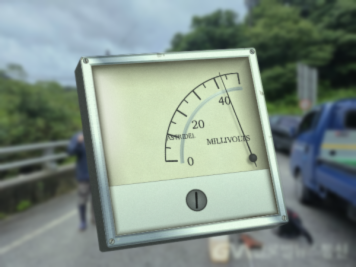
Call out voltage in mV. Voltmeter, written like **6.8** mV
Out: **42.5** mV
